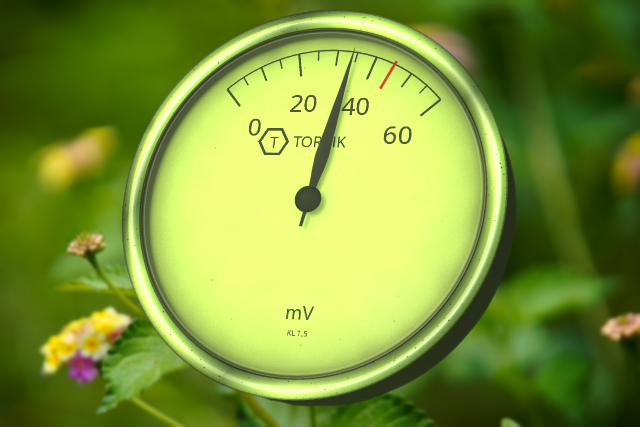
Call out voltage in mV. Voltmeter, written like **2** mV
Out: **35** mV
